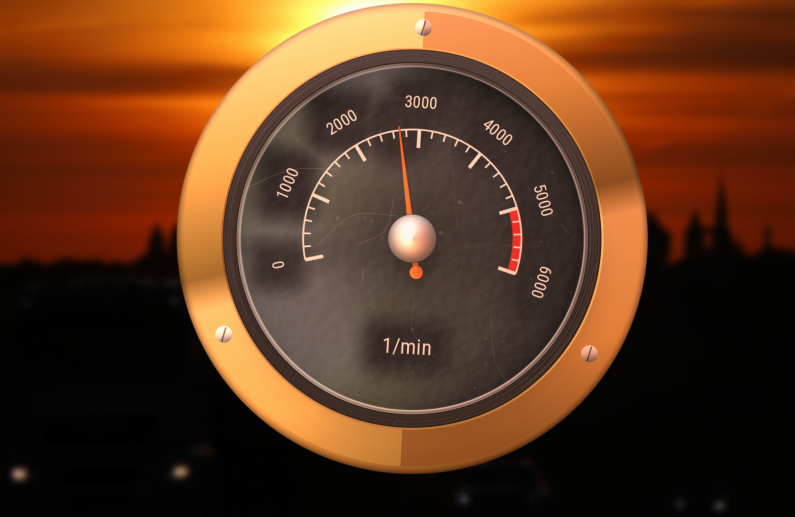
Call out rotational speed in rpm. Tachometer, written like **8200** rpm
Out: **2700** rpm
